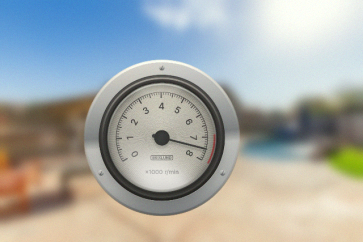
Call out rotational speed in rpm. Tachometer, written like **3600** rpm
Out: **7500** rpm
